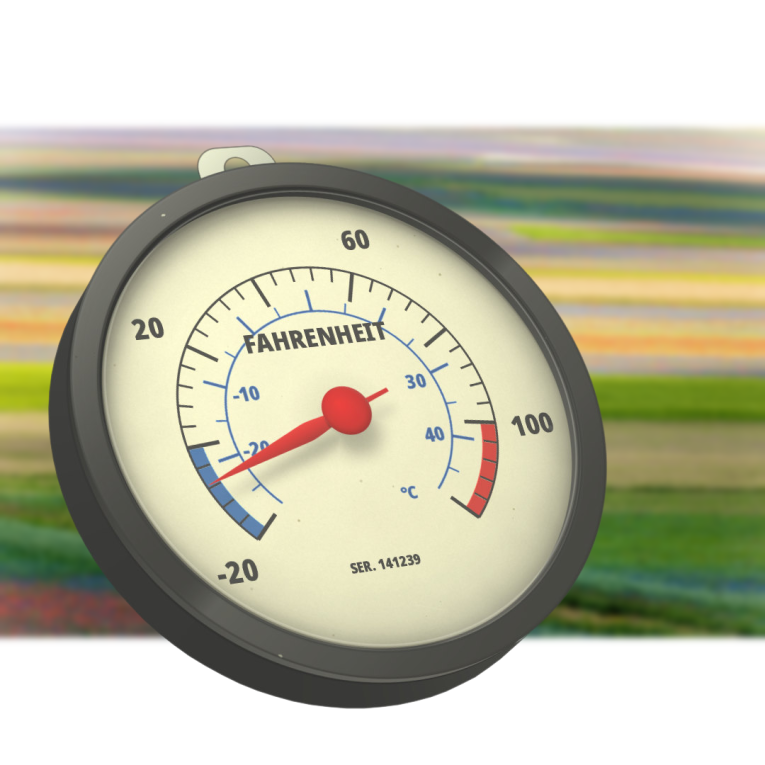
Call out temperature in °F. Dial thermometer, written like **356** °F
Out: **-8** °F
